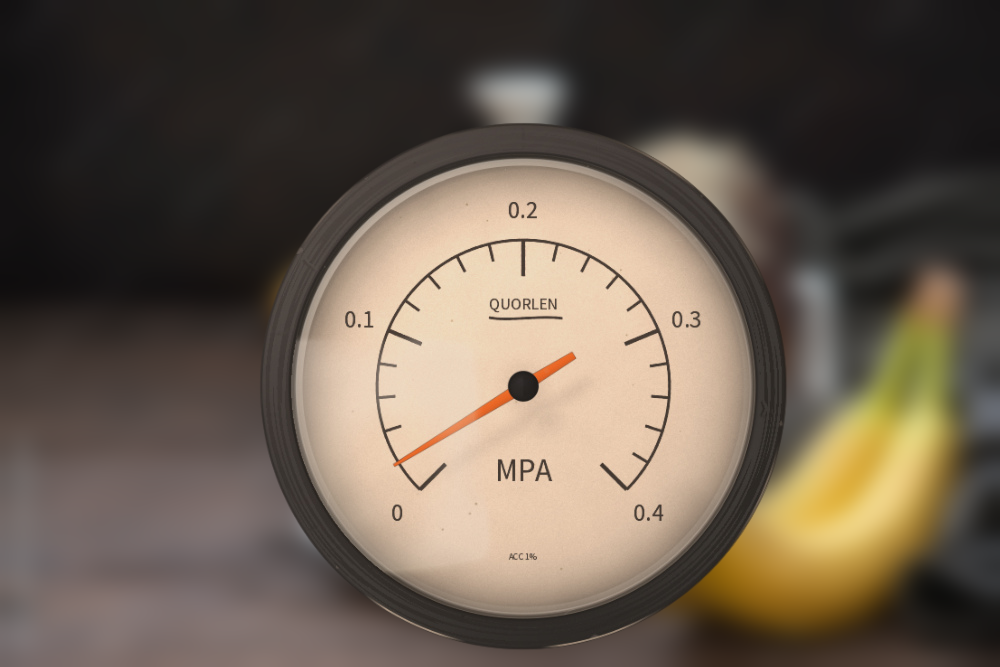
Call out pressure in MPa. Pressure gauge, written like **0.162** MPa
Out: **0.02** MPa
